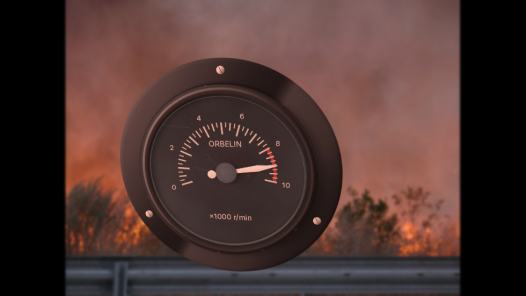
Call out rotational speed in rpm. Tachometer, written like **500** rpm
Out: **9000** rpm
